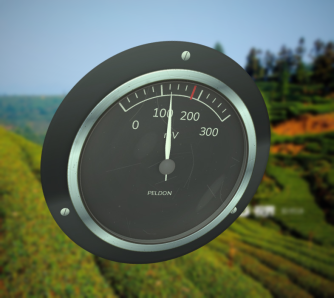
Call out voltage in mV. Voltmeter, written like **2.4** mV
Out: **120** mV
